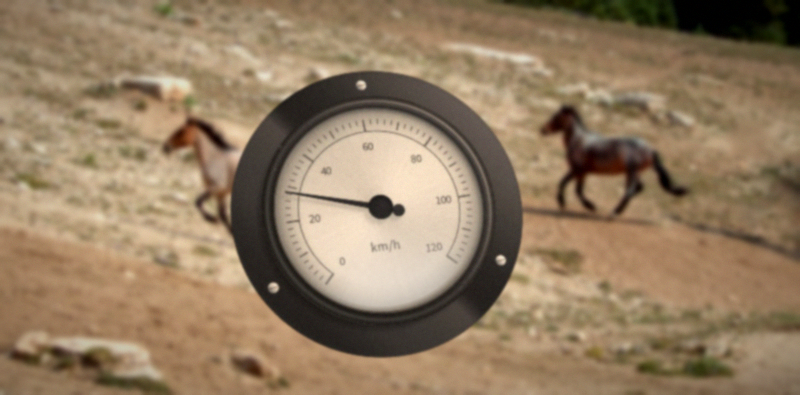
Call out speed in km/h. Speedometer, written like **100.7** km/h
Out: **28** km/h
